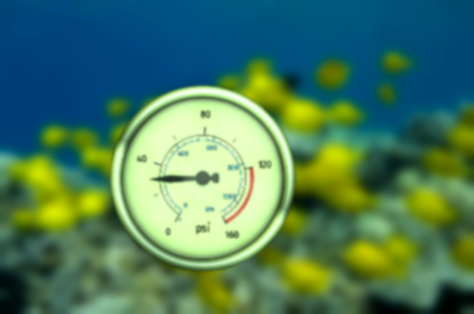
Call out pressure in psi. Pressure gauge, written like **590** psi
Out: **30** psi
